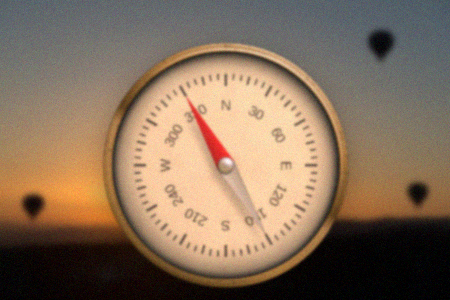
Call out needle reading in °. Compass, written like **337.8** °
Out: **330** °
